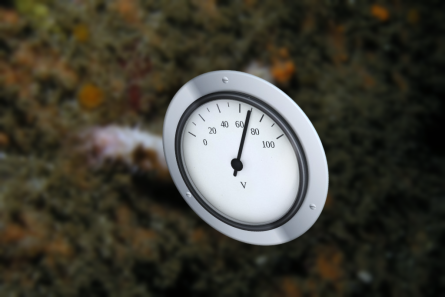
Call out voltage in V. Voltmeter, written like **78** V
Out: **70** V
